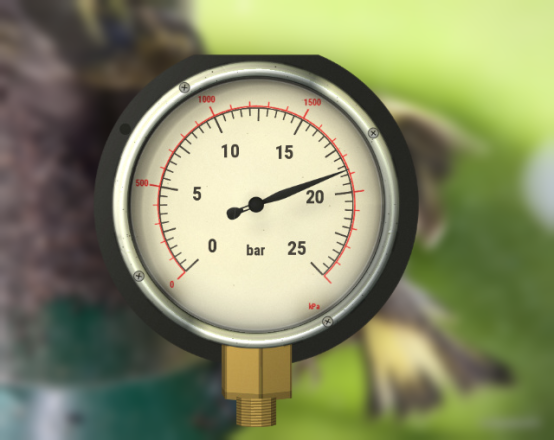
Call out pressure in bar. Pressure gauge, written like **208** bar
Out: **18.75** bar
